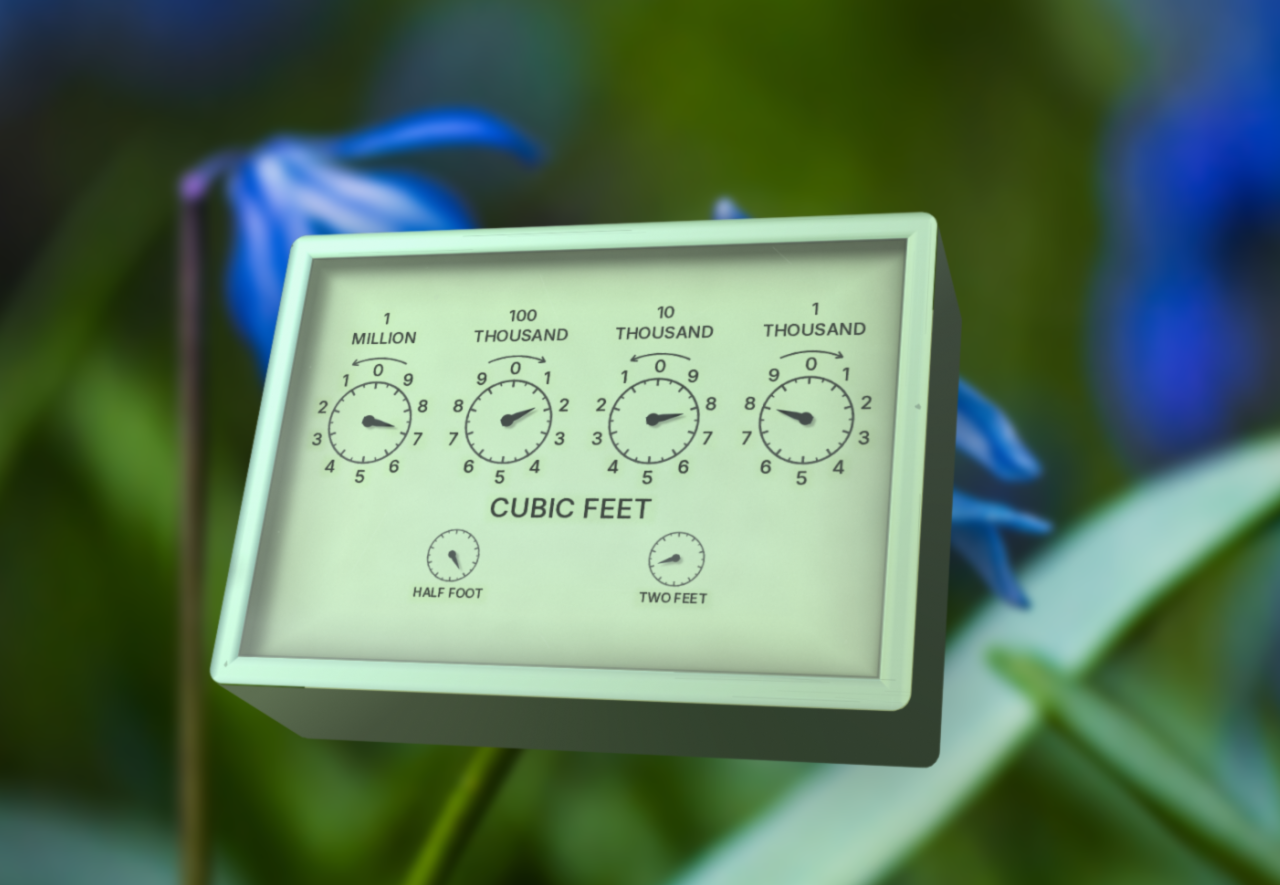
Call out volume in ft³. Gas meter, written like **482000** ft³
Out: **717800** ft³
